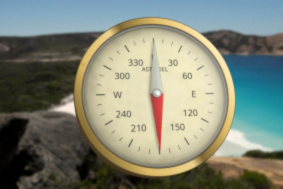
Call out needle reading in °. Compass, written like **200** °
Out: **180** °
